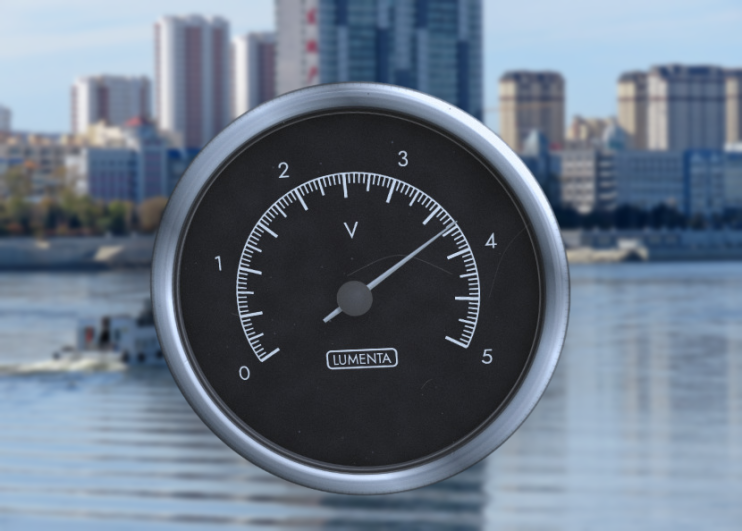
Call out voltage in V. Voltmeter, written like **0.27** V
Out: **3.7** V
